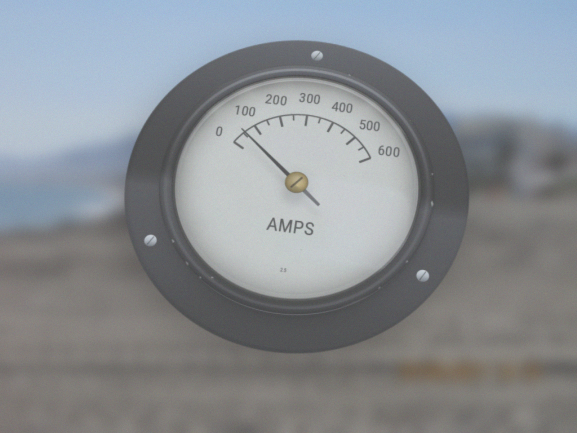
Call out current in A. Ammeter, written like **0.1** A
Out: **50** A
